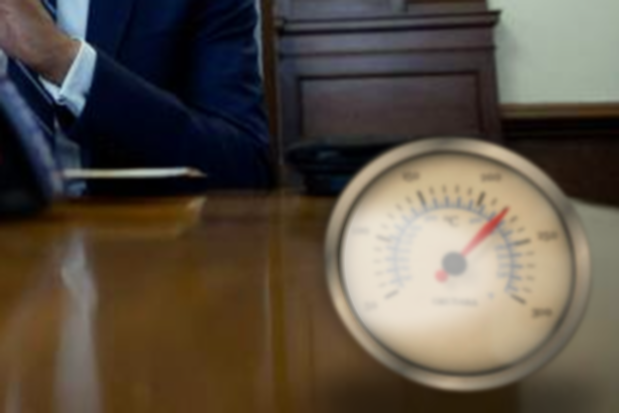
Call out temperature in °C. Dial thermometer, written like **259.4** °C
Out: **220** °C
